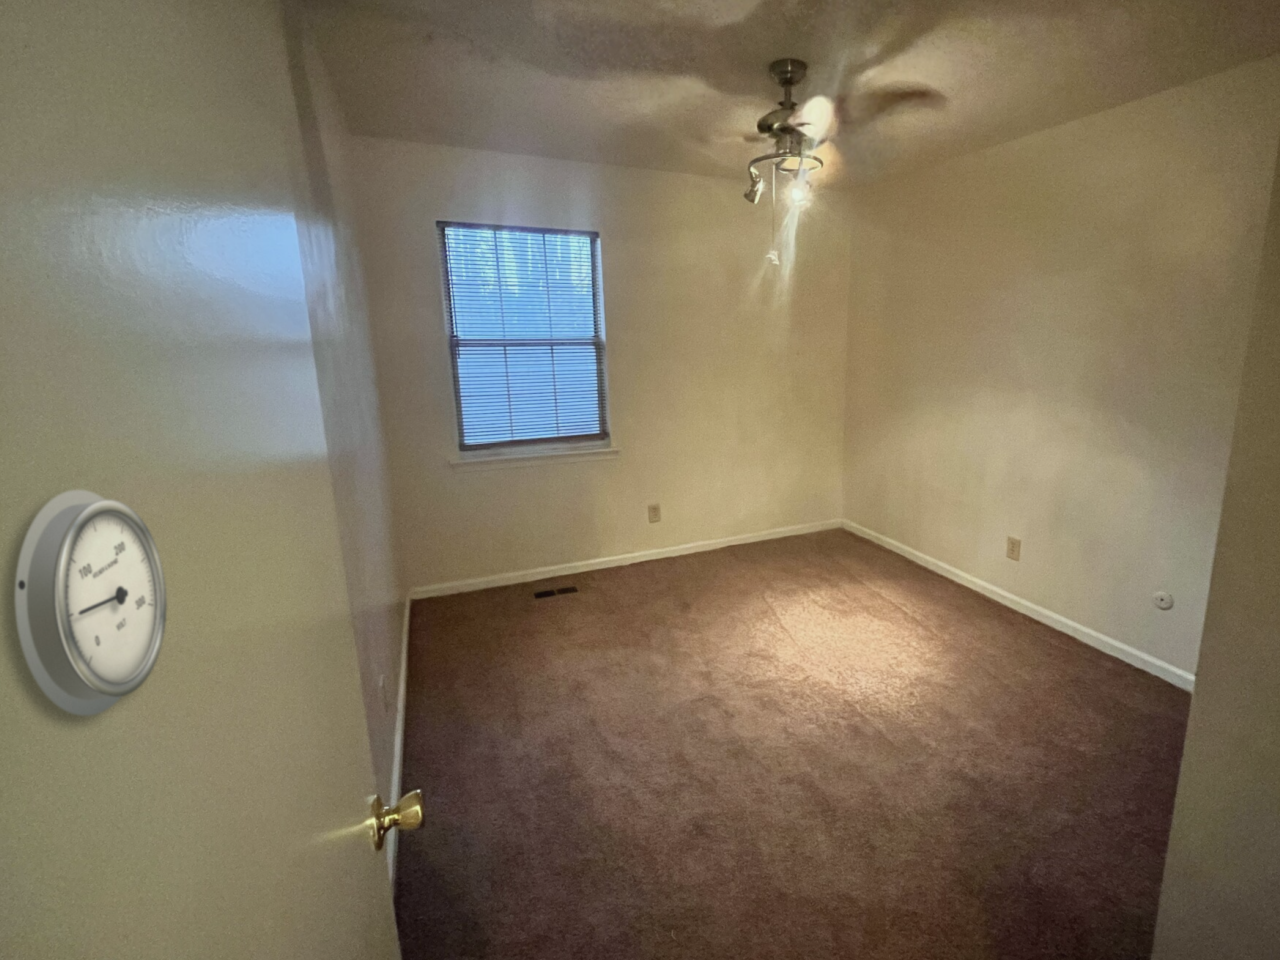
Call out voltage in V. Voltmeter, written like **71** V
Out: **50** V
